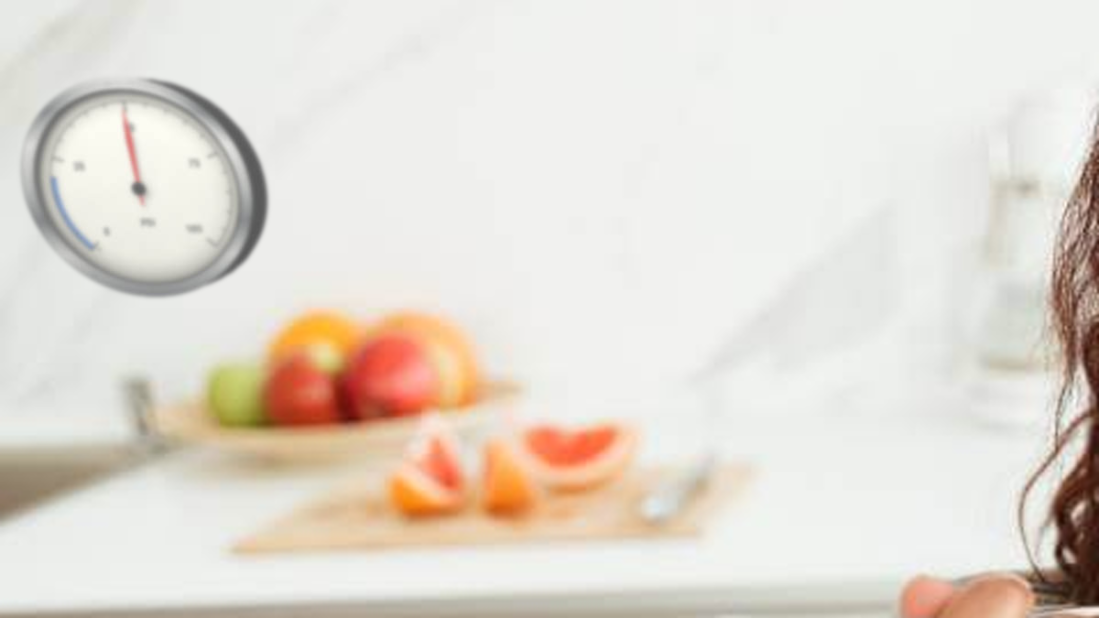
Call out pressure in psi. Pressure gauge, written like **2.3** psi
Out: **50** psi
